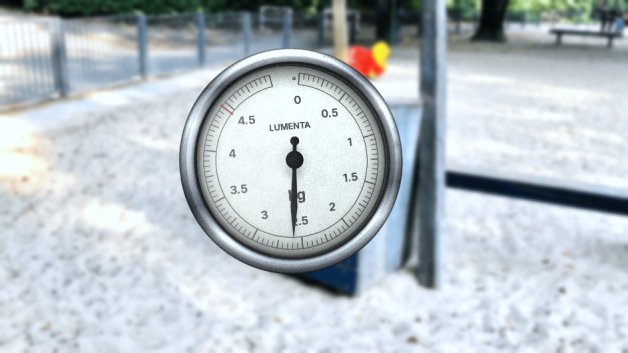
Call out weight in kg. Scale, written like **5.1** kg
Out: **2.6** kg
